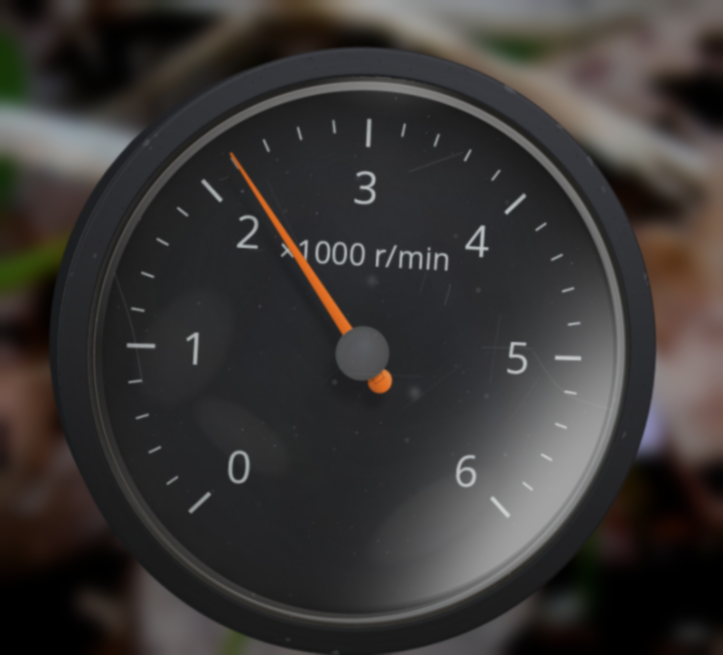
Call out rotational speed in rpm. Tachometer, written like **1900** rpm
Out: **2200** rpm
